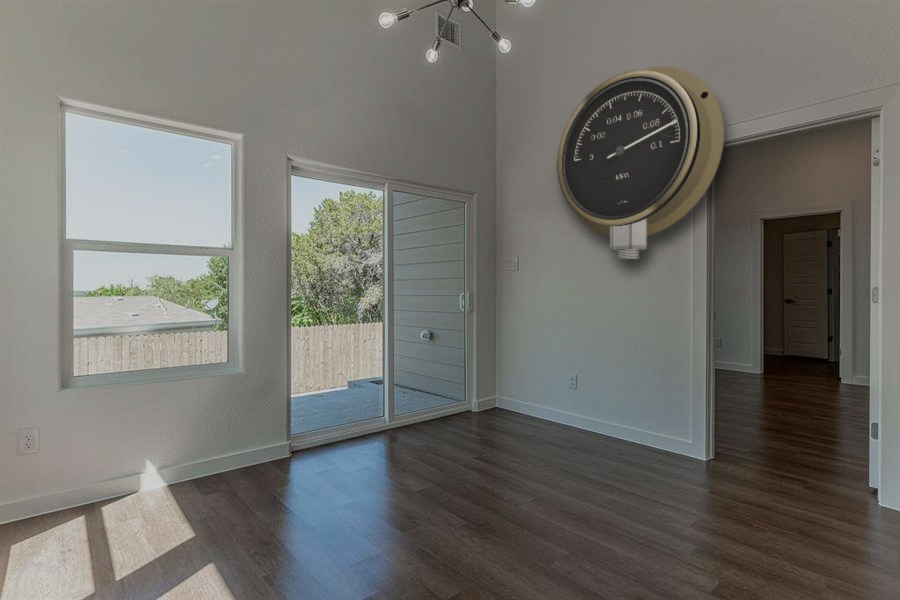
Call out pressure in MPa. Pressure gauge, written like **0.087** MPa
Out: **0.09** MPa
